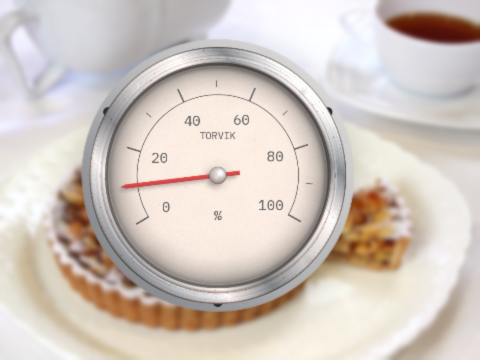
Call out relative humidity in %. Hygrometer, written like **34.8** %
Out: **10** %
